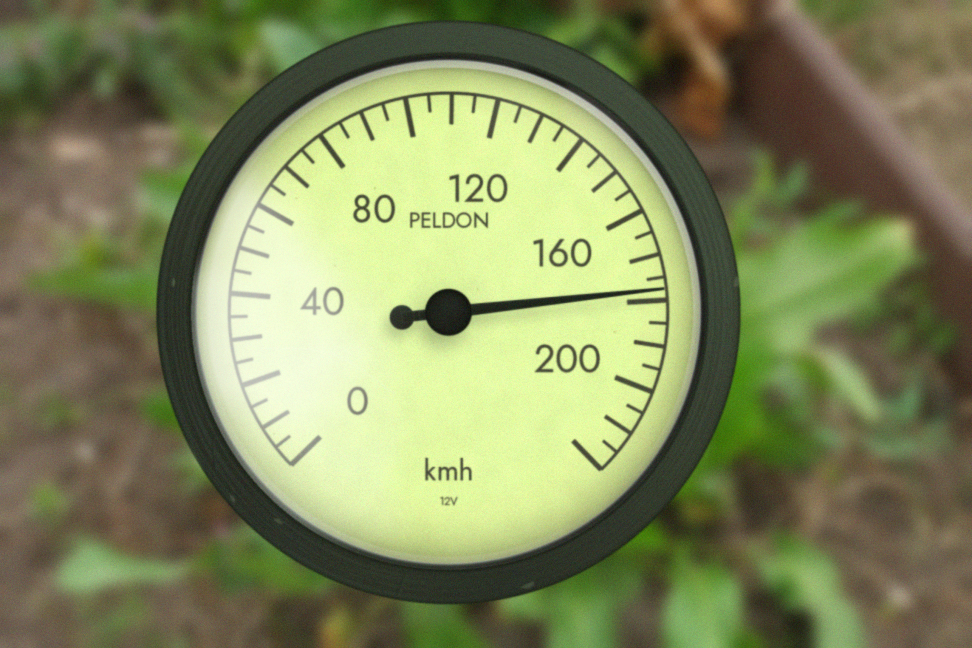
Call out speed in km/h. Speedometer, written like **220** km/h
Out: **177.5** km/h
